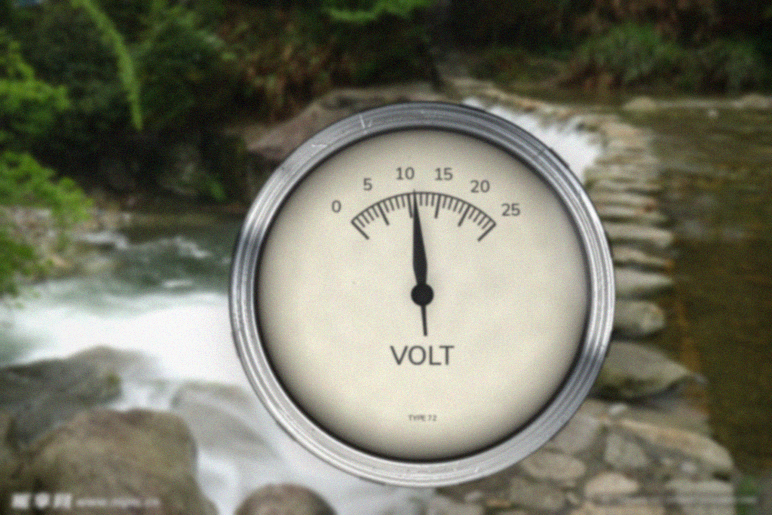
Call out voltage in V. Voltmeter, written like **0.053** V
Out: **11** V
